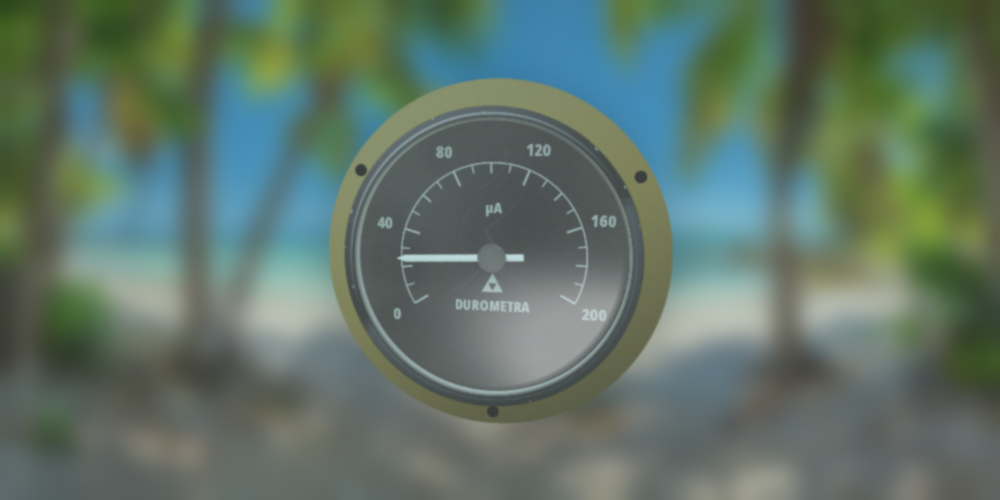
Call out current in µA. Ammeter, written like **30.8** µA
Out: **25** µA
